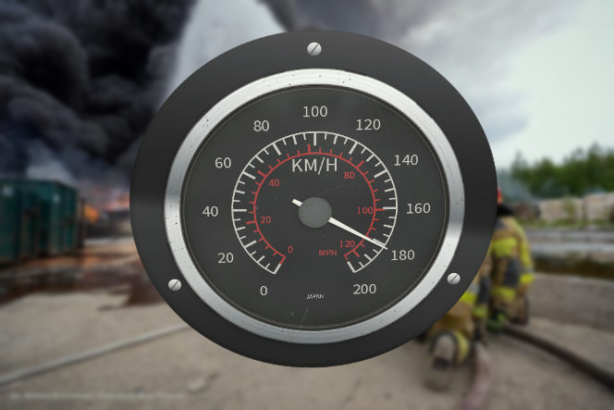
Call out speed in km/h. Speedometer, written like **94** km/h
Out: **180** km/h
